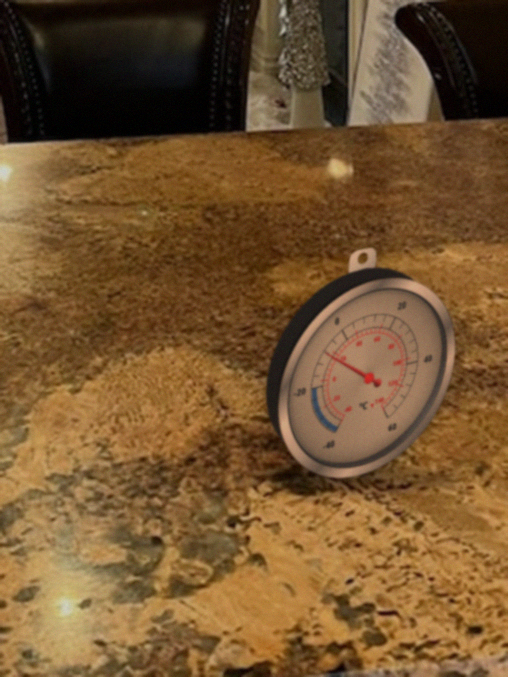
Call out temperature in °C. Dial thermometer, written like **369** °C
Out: **-8** °C
